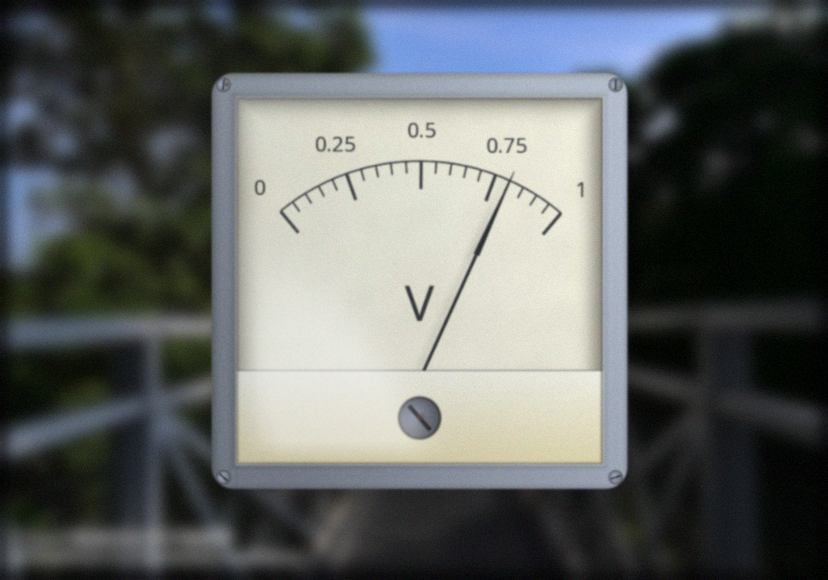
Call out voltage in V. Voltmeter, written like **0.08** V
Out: **0.8** V
